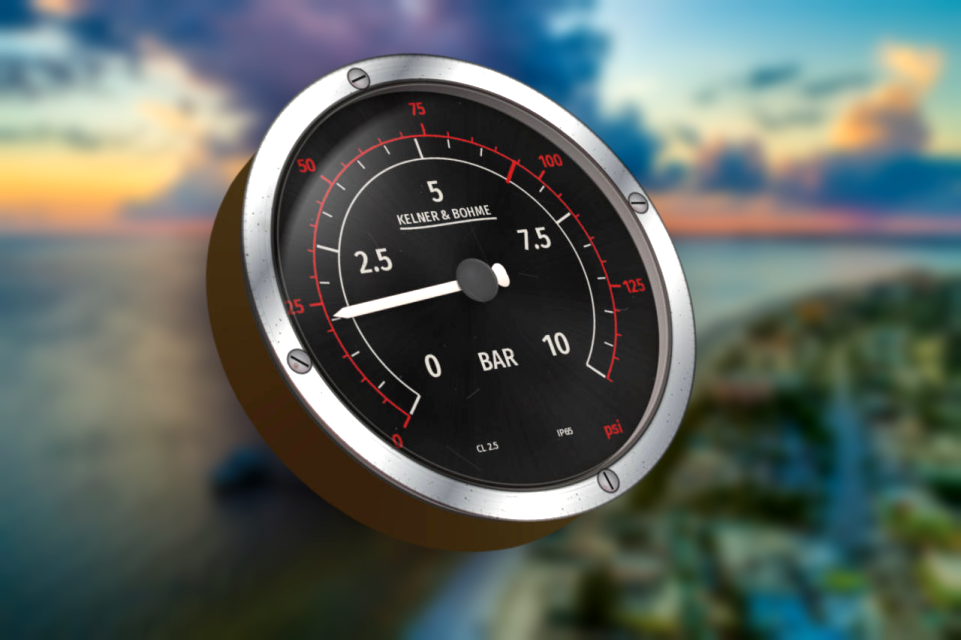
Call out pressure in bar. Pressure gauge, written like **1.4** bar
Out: **1.5** bar
